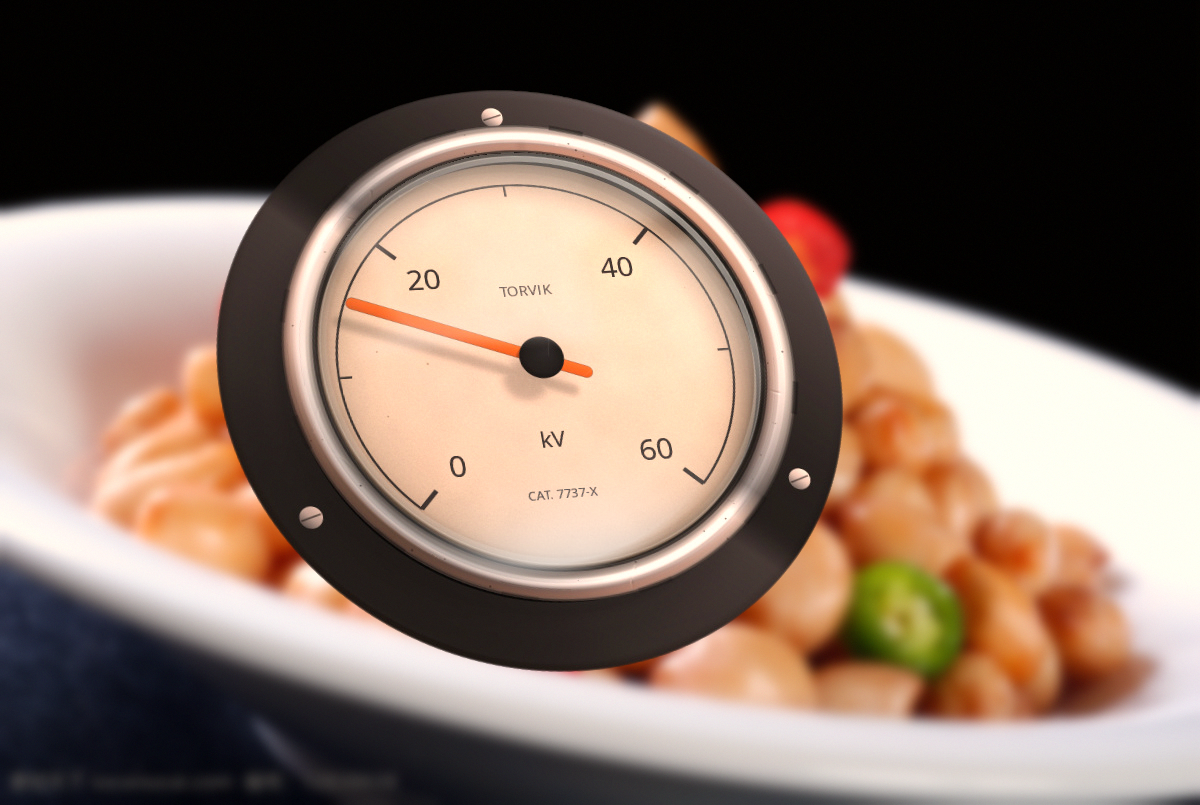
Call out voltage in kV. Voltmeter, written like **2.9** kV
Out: **15** kV
